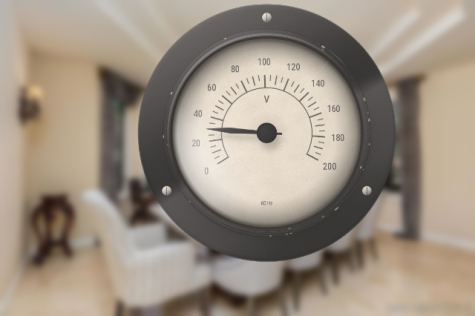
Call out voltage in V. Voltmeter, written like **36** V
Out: **30** V
